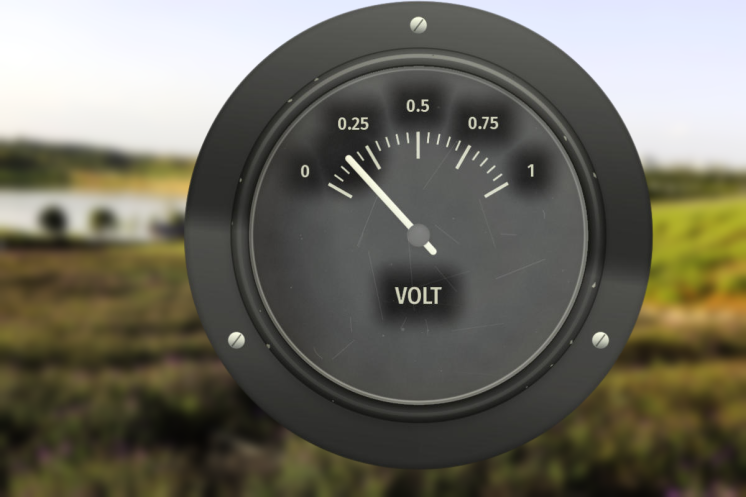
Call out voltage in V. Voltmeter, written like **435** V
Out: **0.15** V
